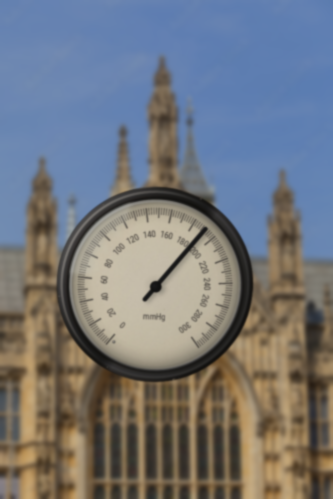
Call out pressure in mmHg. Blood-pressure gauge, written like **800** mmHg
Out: **190** mmHg
